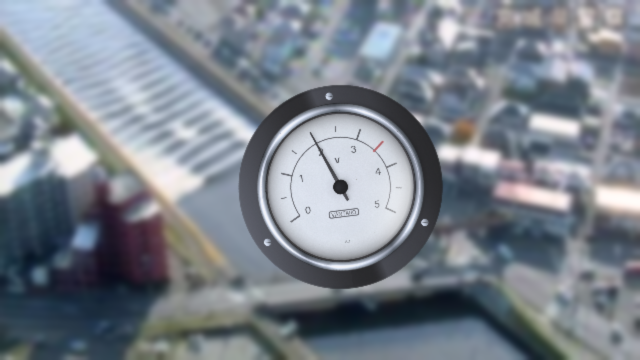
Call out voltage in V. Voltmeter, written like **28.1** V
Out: **2** V
